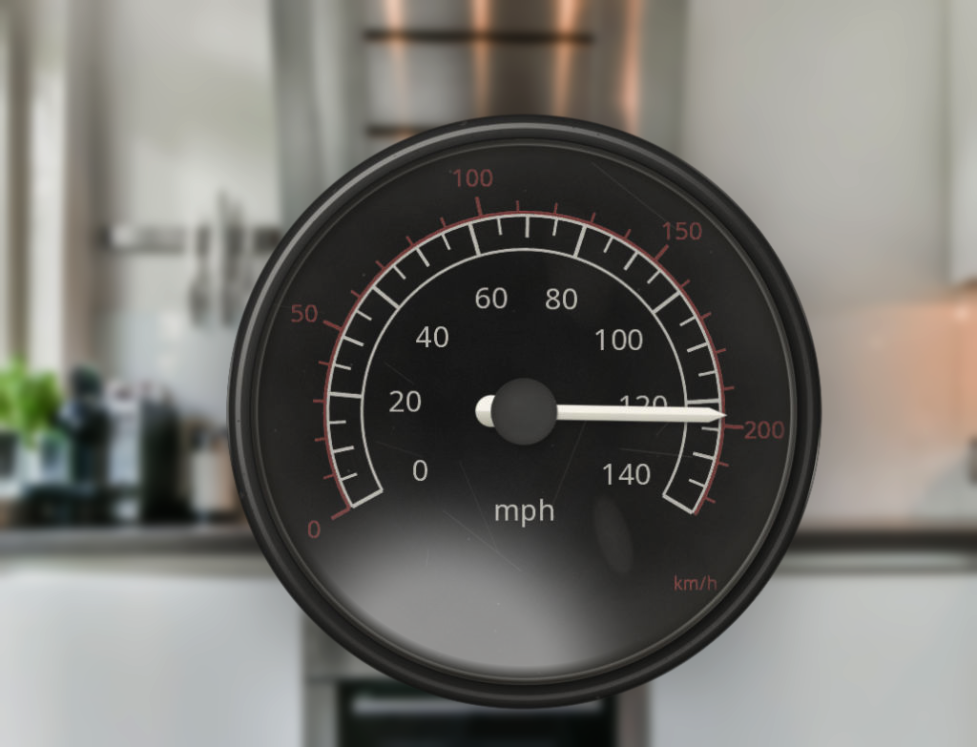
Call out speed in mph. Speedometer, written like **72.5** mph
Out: **122.5** mph
